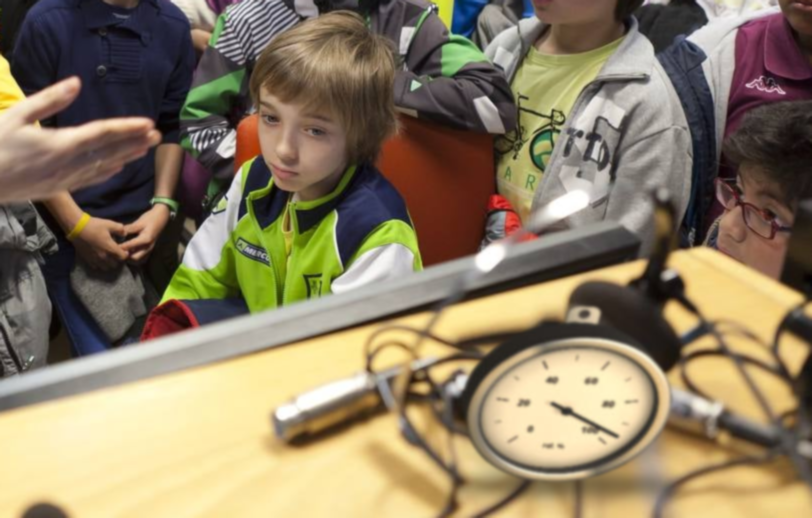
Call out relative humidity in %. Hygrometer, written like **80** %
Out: **95** %
